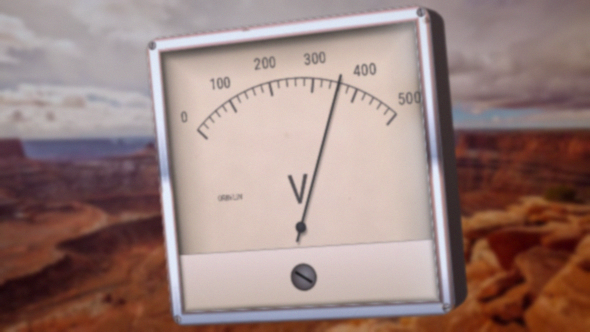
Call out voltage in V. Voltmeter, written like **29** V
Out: **360** V
